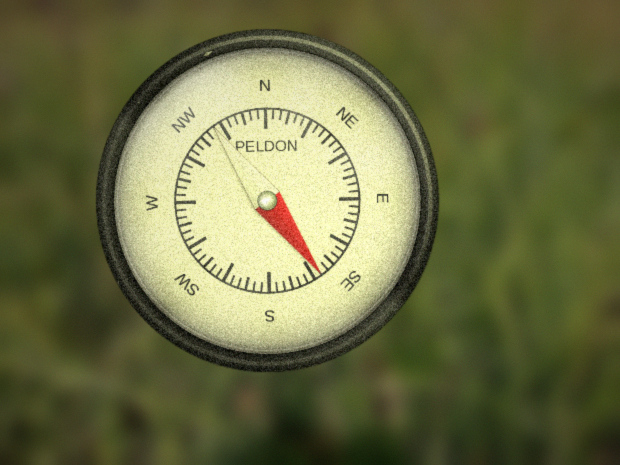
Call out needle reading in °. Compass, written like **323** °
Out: **145** °
